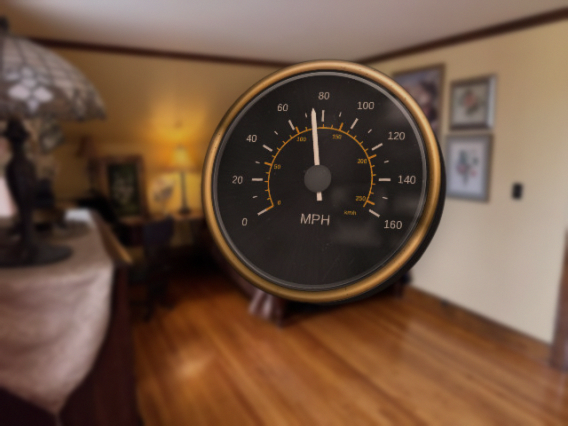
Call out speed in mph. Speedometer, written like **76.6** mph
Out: **75** mph
